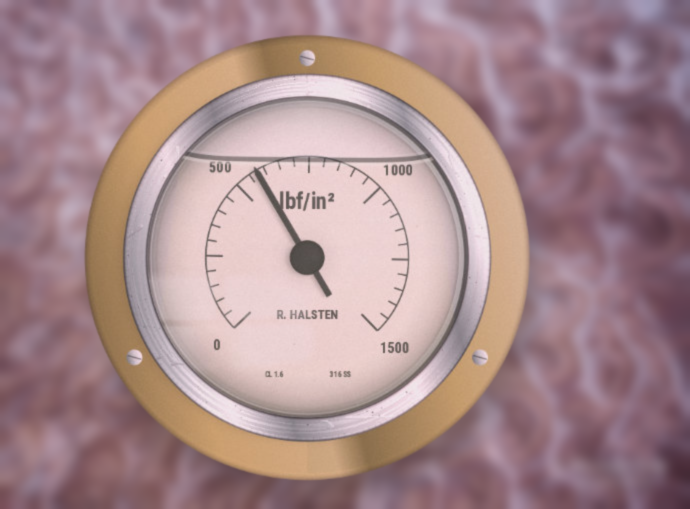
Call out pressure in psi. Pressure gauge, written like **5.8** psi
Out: **575** psi
